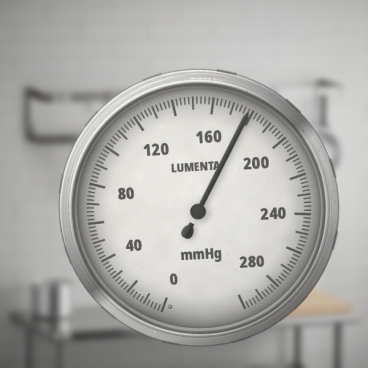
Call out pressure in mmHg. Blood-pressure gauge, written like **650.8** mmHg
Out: **178** mmHg
